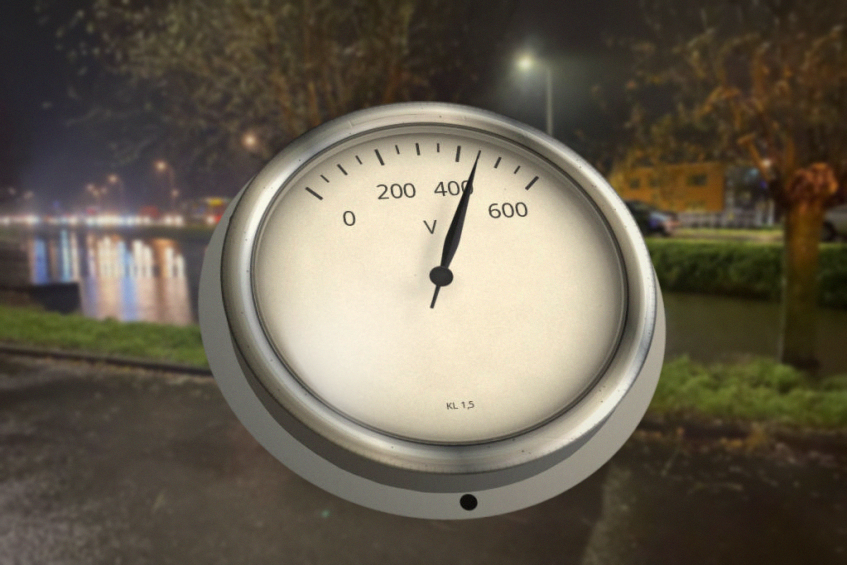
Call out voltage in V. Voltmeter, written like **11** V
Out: **450** V
